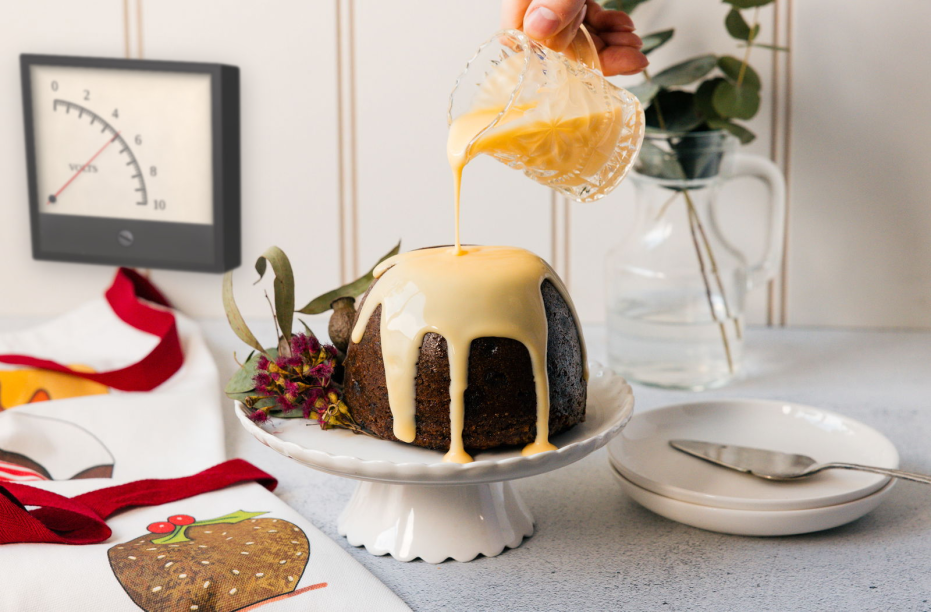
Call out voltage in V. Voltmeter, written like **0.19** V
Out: **5** V
